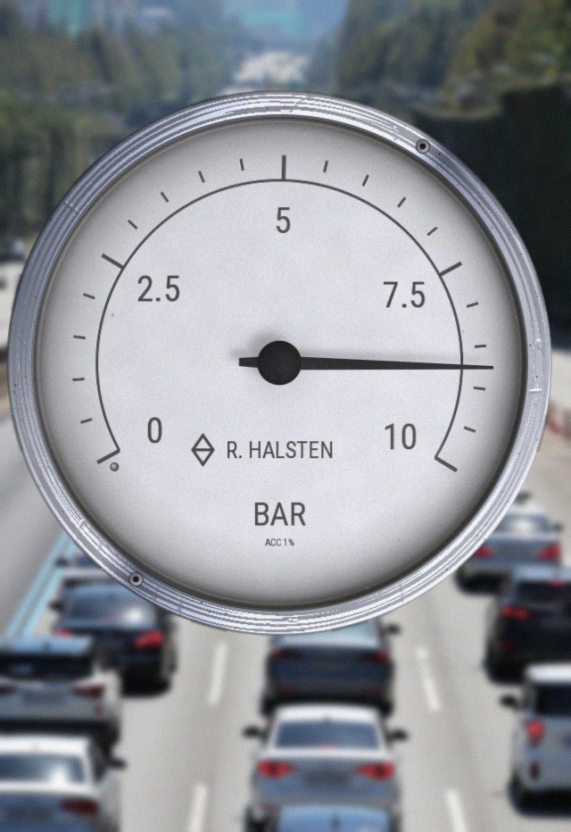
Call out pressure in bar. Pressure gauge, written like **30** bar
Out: **8.75** bar
